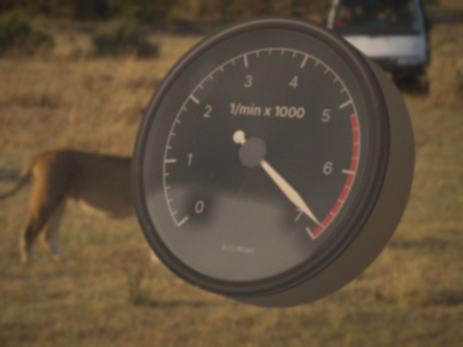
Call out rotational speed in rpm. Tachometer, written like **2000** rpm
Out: **6800** rpm
